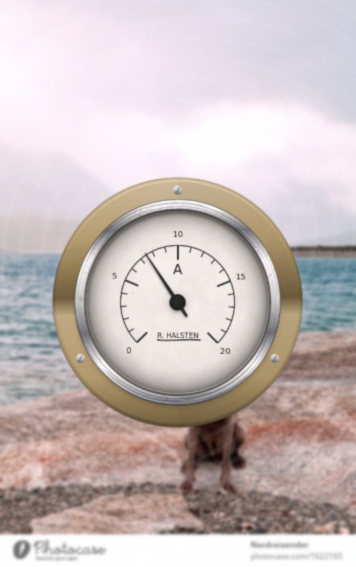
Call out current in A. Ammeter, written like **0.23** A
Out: **7.5** A
